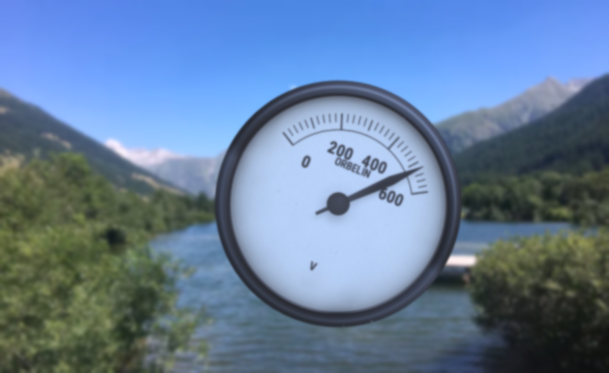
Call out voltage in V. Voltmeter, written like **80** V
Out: **520** V
